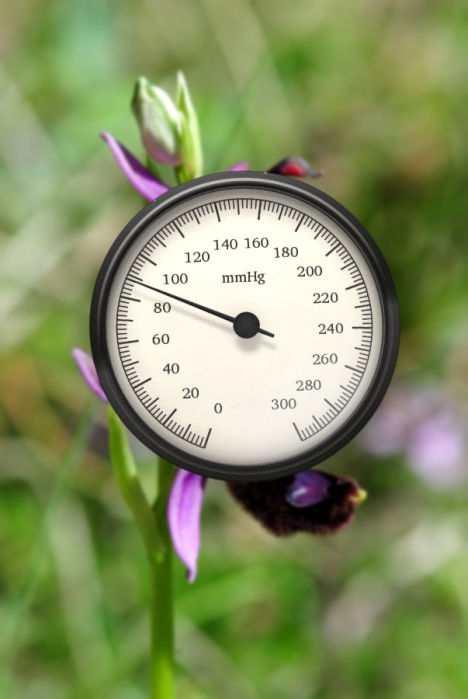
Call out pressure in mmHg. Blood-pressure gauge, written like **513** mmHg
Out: **88** mmHg
